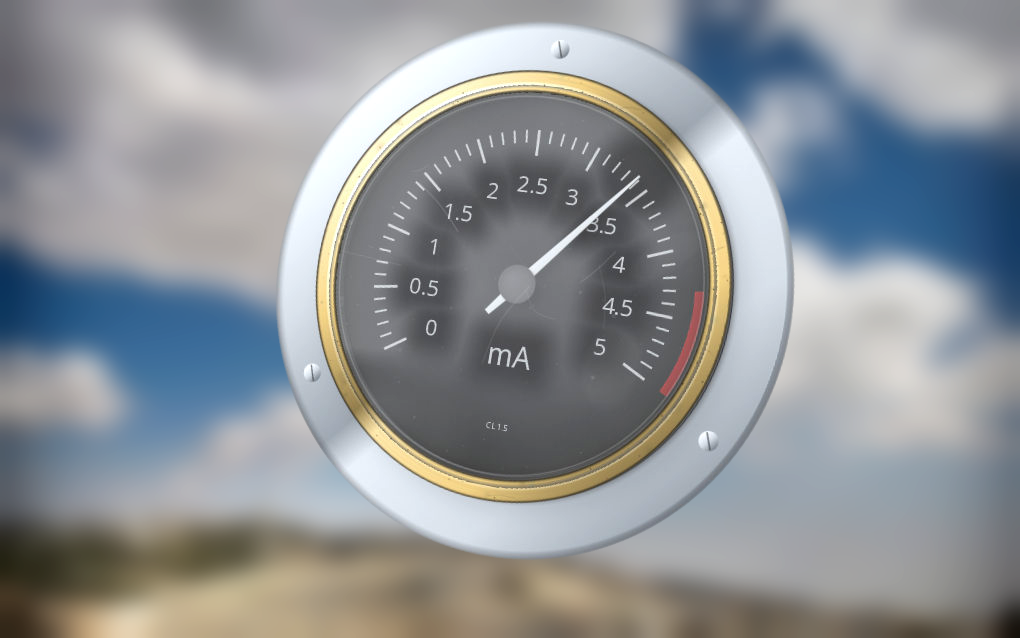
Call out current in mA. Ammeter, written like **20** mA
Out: **3.4** mA
